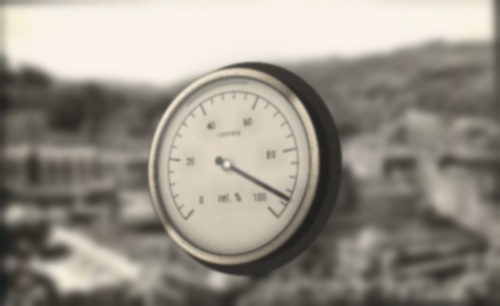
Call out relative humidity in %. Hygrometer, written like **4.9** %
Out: **94** %
